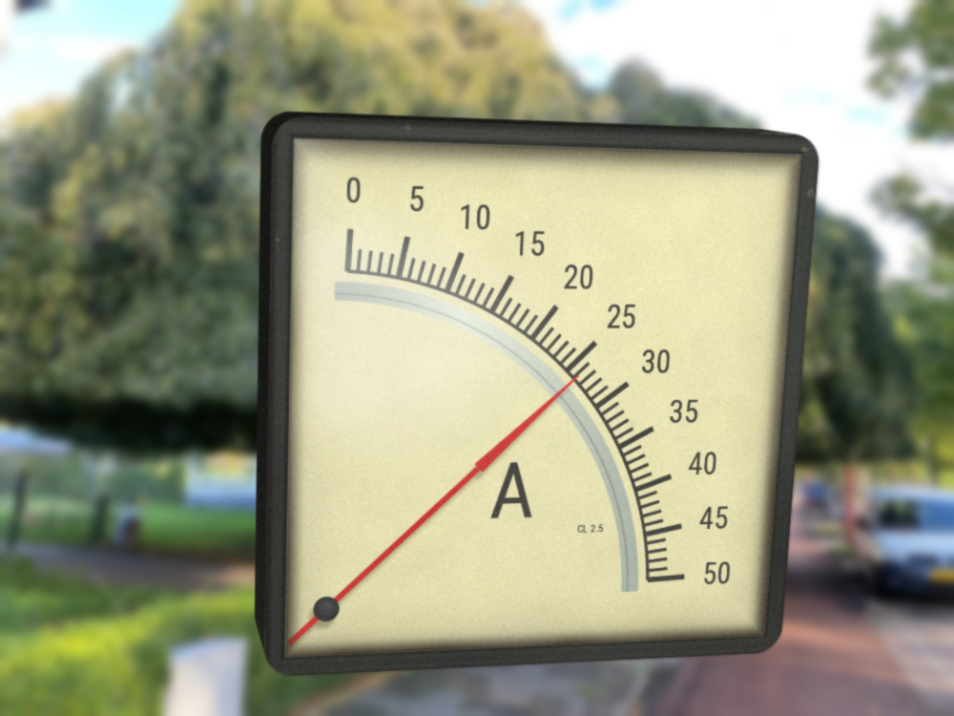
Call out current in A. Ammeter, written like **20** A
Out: **26** A
